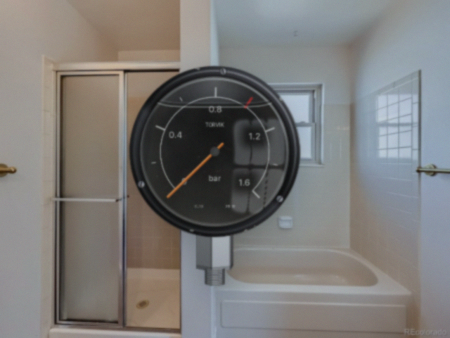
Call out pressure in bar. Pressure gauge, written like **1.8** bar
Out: **0** bar
